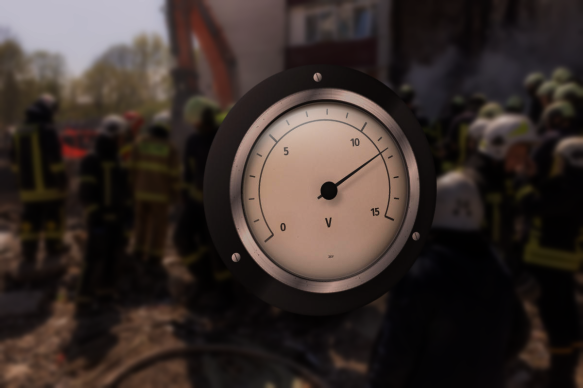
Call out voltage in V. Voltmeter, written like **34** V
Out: **11.5** V
